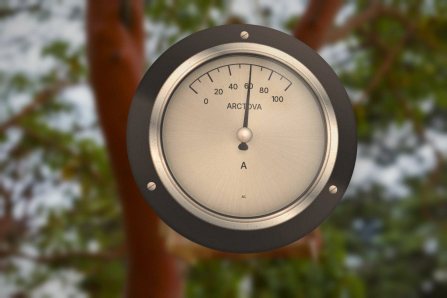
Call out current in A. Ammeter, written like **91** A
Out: **60** A
